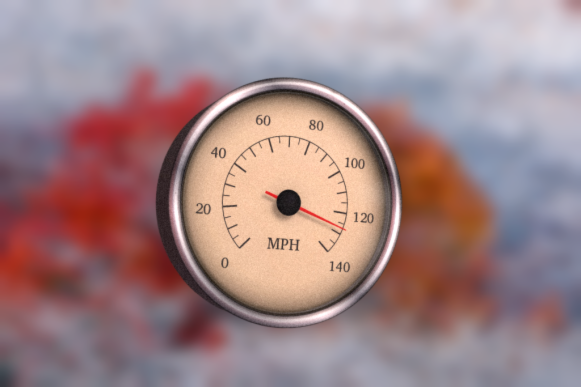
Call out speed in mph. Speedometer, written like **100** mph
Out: **127.5** mph
